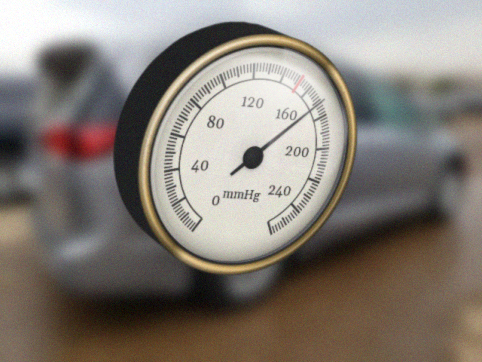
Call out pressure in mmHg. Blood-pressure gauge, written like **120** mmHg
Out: **170** mmHg
